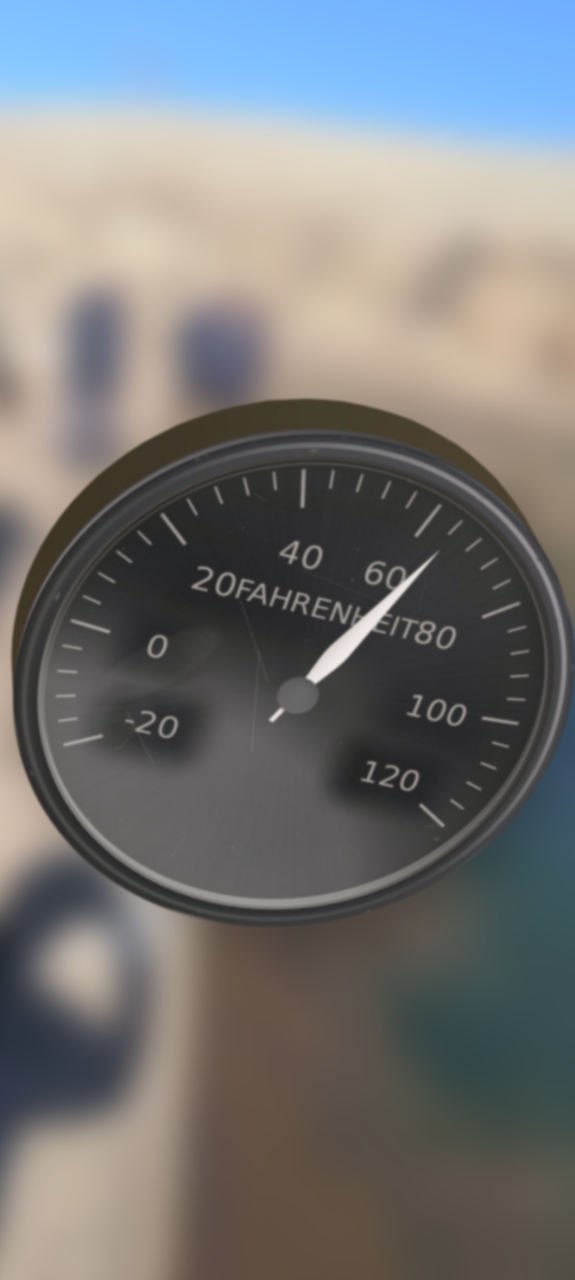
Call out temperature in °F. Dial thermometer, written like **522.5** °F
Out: **64** °F
